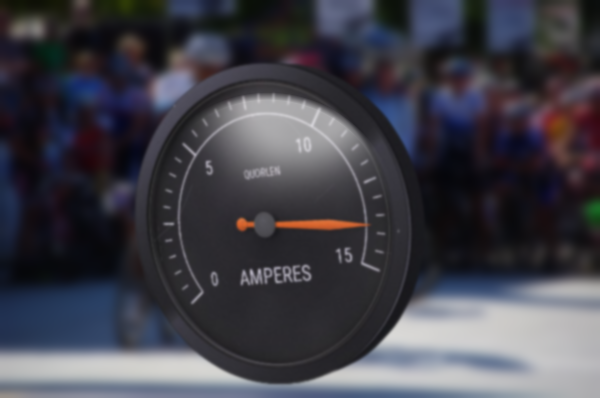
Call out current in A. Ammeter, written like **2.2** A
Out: **13.75** A
